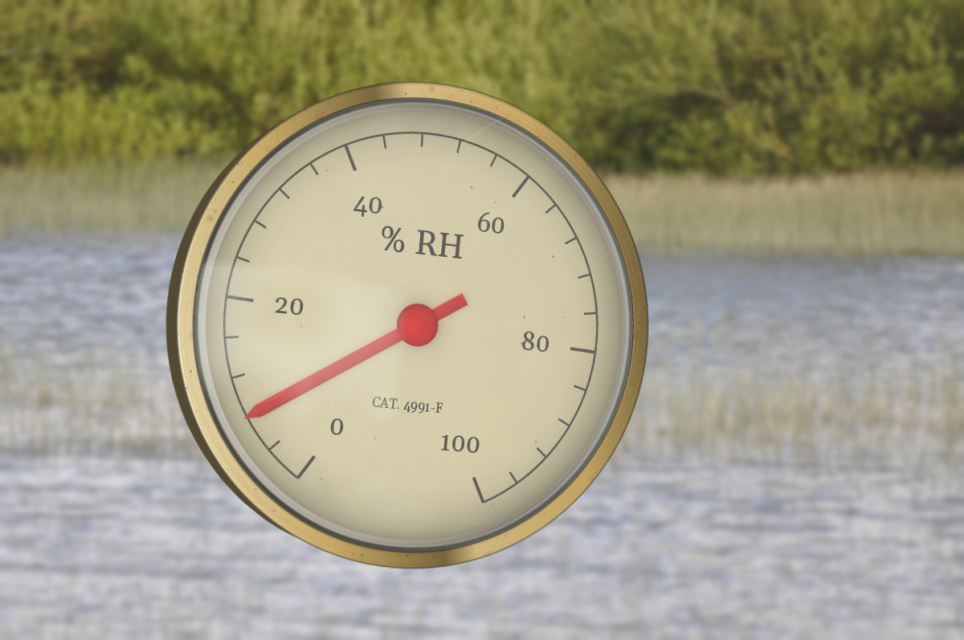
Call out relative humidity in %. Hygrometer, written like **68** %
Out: **8** %
